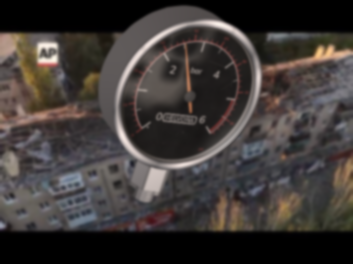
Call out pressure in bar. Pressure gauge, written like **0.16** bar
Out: **2.5** bar
